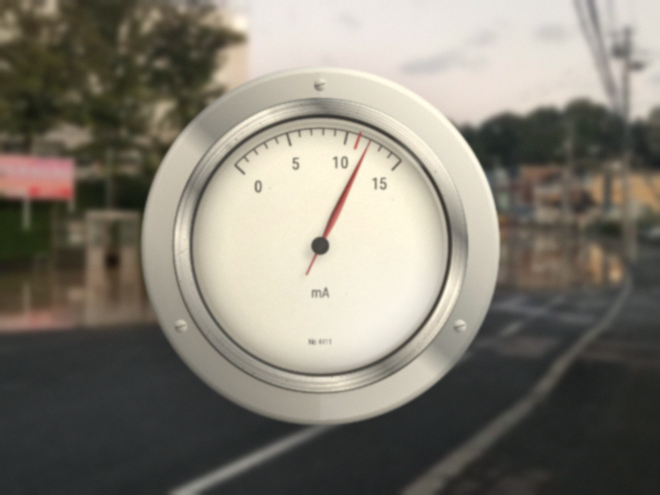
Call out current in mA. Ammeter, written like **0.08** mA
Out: **12** mA
